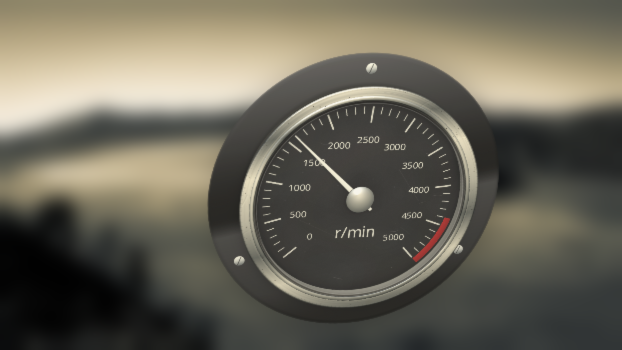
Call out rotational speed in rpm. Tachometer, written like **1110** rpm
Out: **1600** rpm
